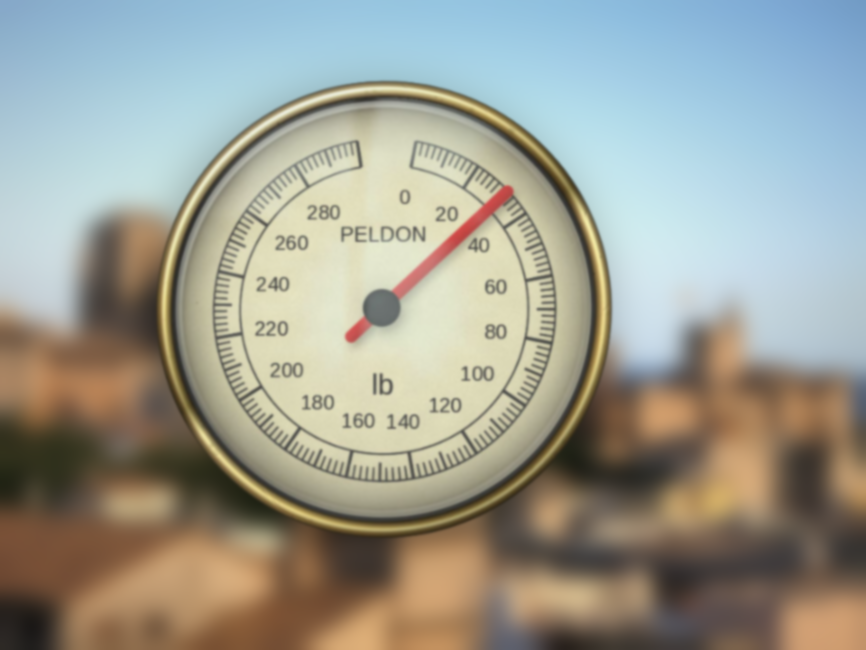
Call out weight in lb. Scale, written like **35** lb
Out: **32** lb
